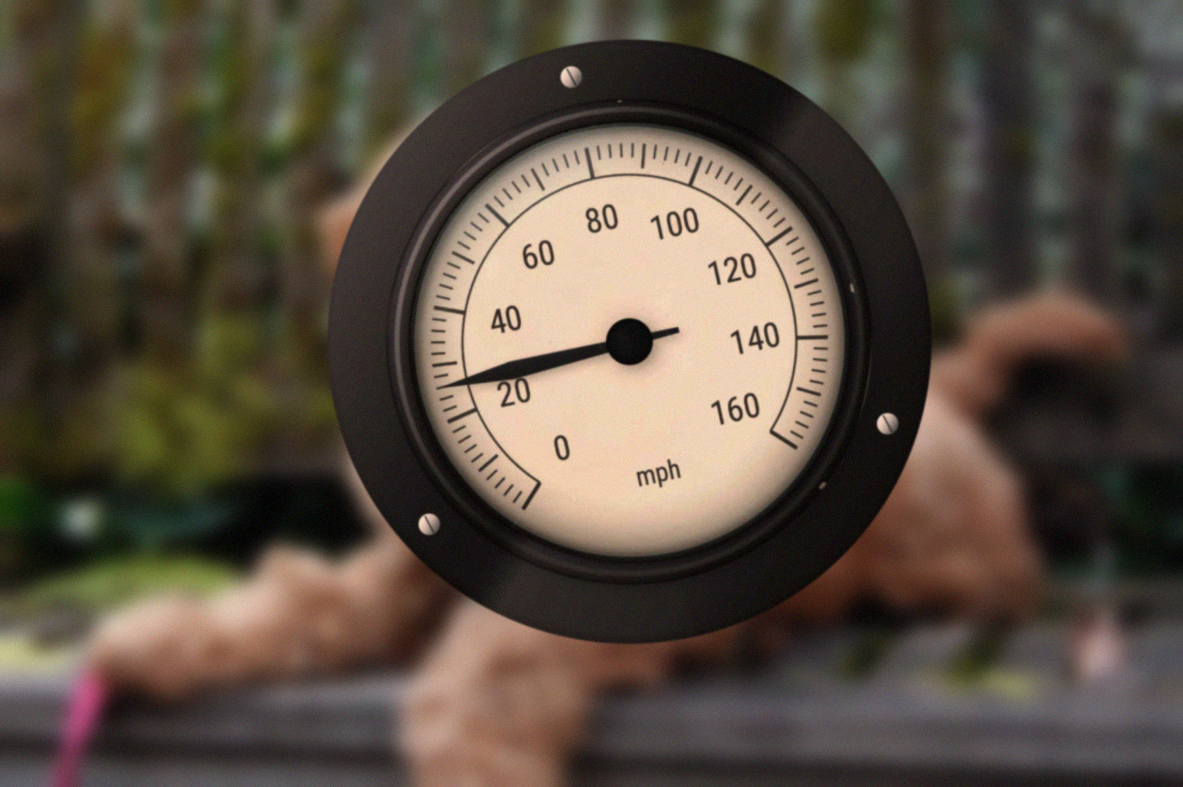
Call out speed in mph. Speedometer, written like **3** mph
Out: **26** mph
